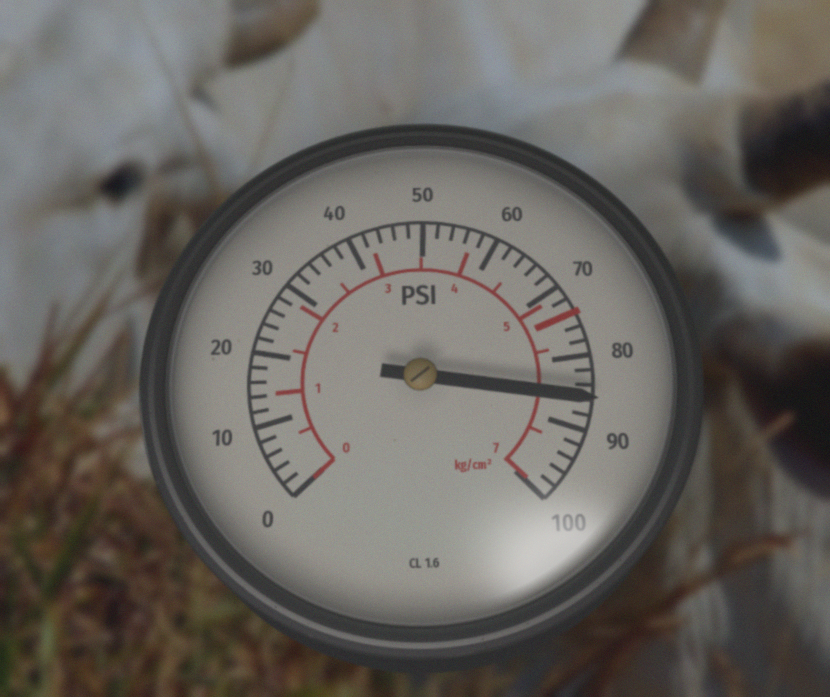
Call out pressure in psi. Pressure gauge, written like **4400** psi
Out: **86** psi
